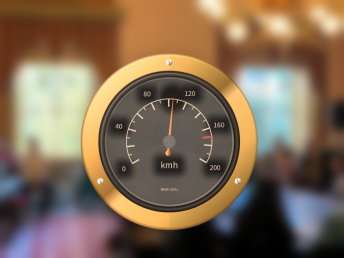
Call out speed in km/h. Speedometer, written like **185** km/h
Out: **105** km/h
